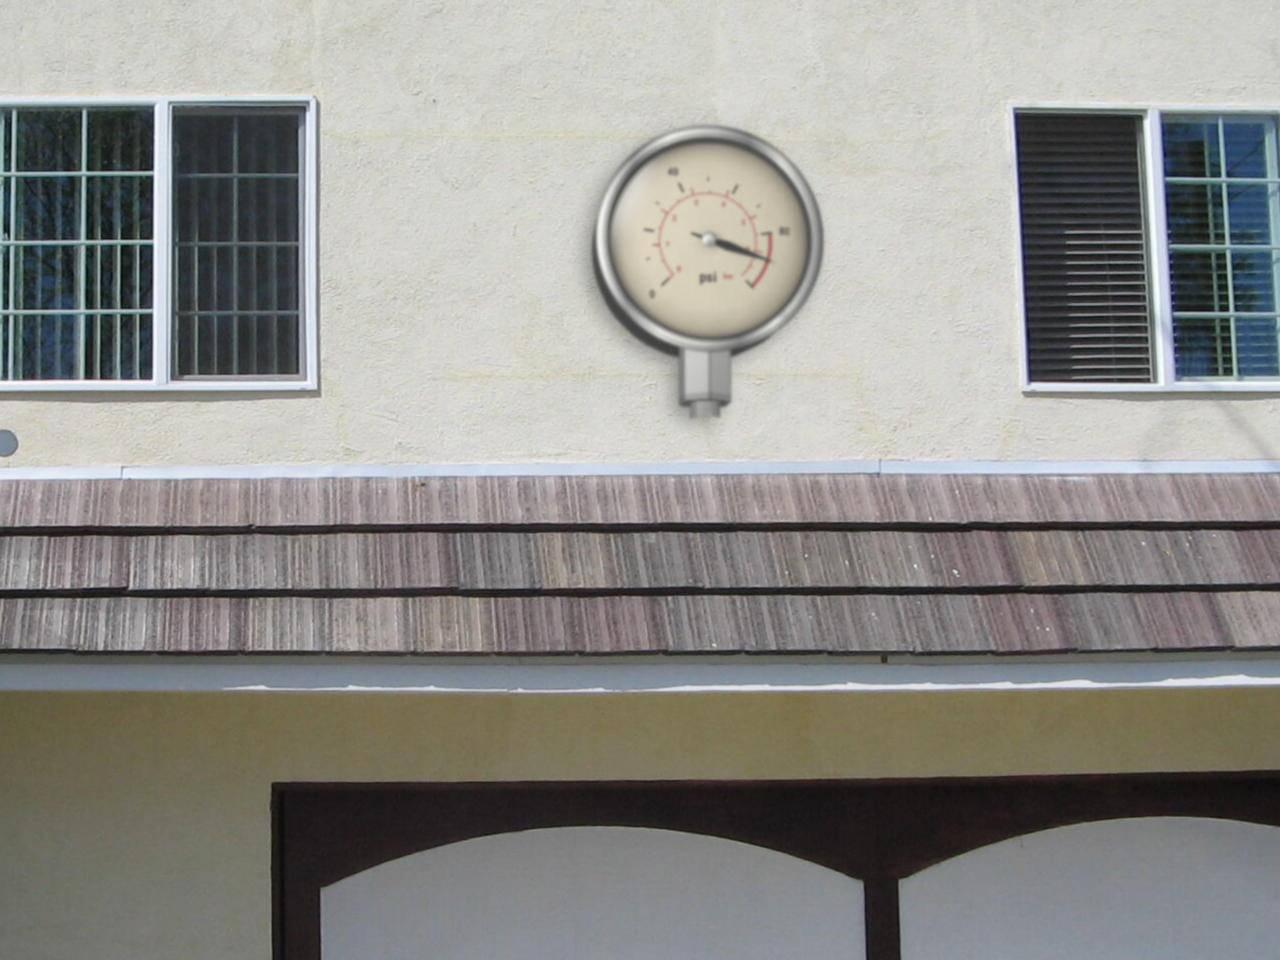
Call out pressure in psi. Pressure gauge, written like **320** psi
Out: **90** psi
